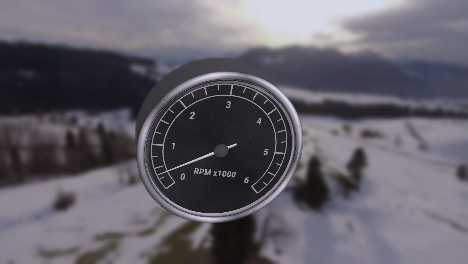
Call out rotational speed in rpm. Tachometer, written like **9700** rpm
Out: **375** rpm
